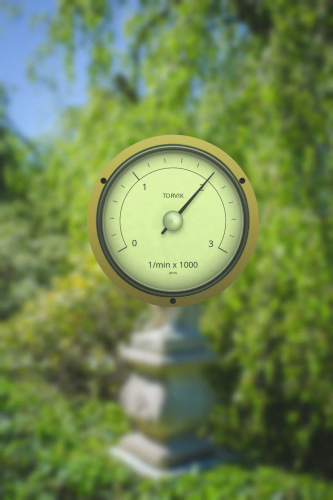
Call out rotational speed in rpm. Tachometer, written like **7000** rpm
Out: **2000** rpm
